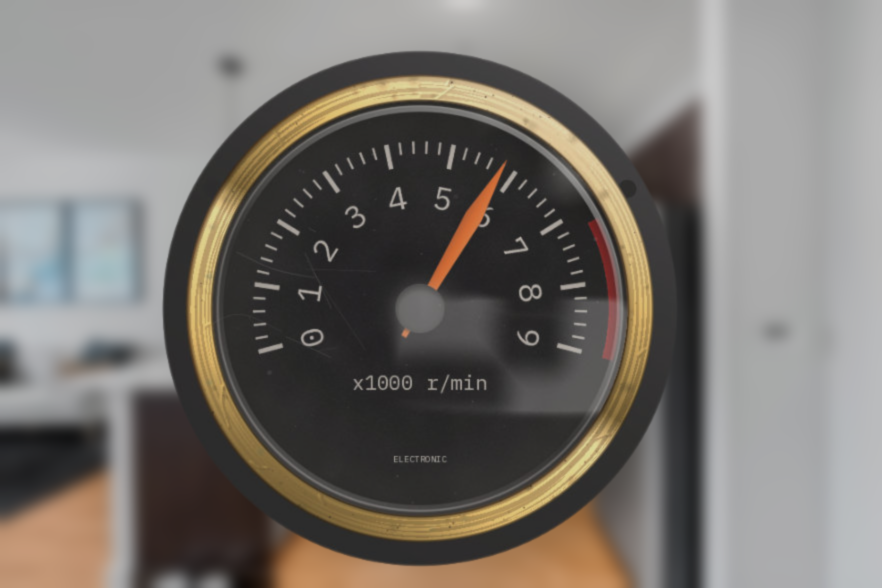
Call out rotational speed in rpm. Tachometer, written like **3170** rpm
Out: **5800** rpm
